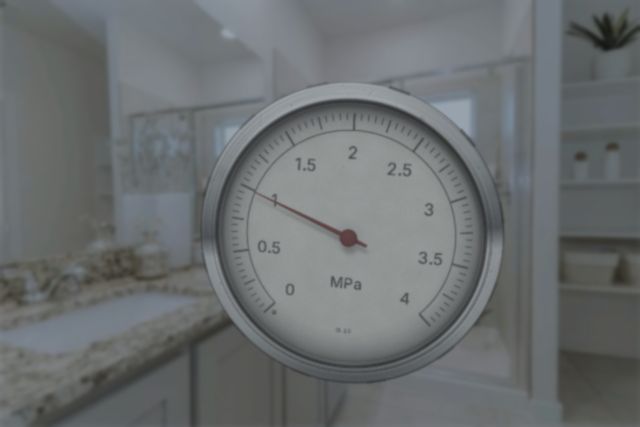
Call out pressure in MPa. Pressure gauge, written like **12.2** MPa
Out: **1** MPa
